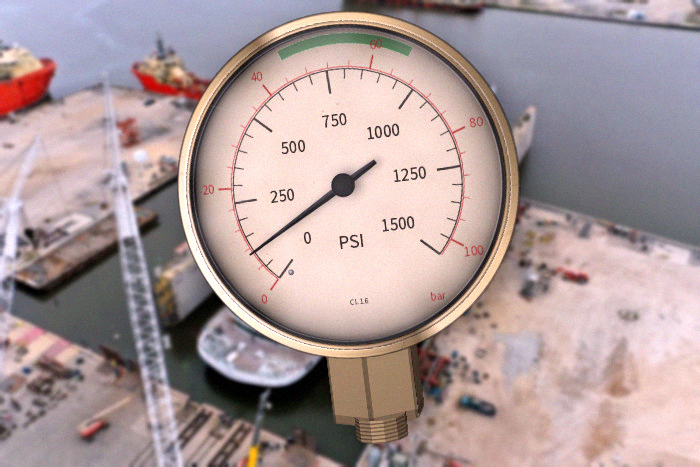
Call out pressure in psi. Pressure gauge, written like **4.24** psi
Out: **100** psi
